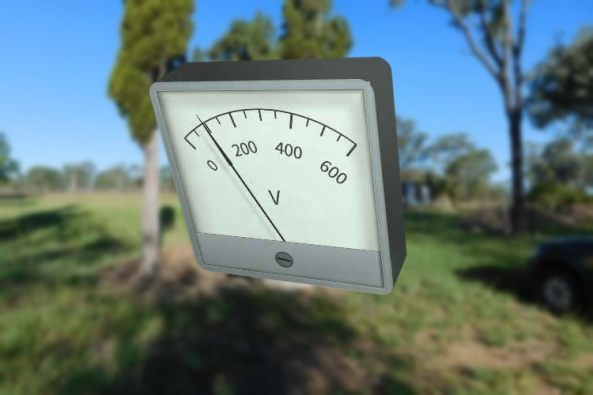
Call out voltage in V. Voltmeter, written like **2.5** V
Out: **100** V
